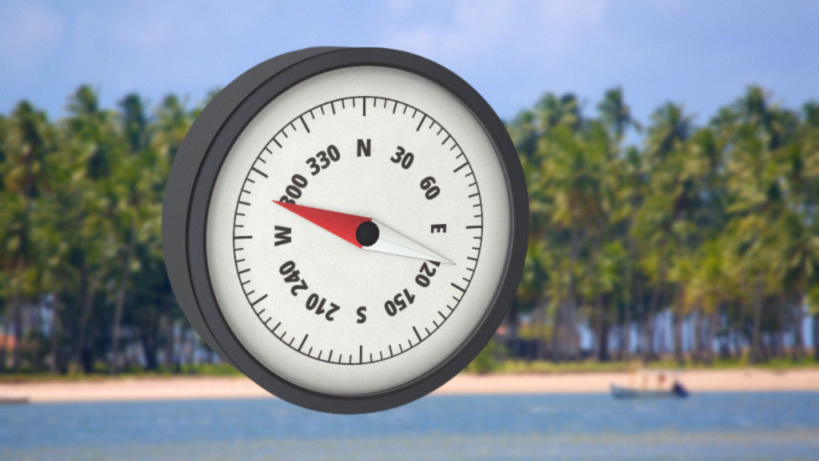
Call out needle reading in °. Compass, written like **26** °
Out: **290** °
